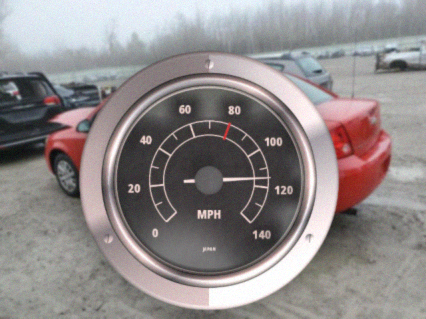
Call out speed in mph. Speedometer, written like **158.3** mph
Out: **115** mph
